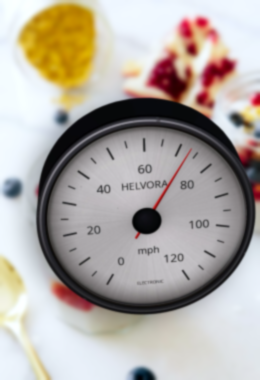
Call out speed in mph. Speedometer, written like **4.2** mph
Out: **72.5** mph
